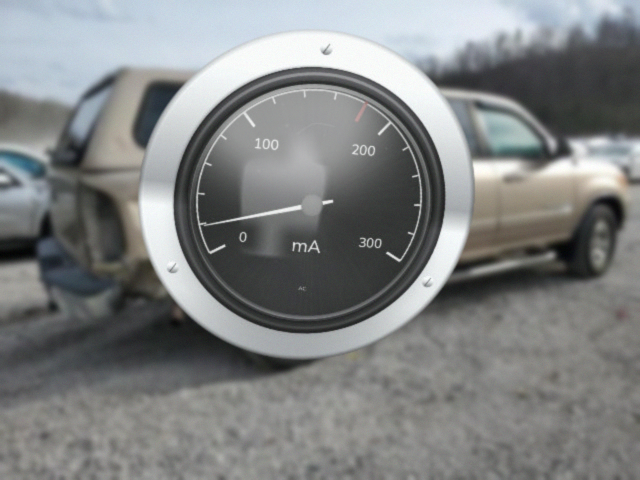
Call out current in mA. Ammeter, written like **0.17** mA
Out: **20** mA
